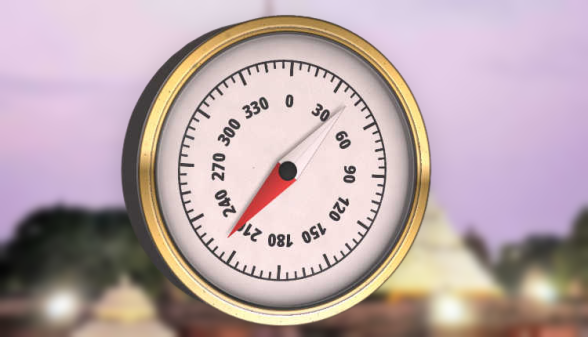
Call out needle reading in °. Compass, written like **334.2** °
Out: **220** °
